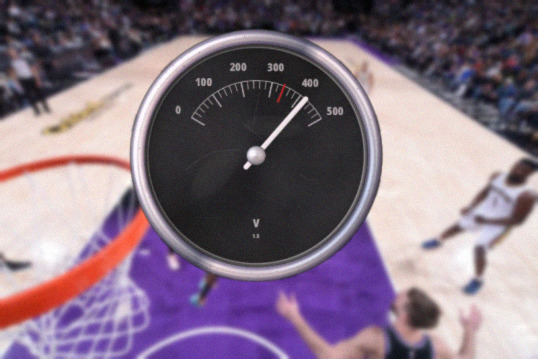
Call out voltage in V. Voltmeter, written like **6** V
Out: **420** V
